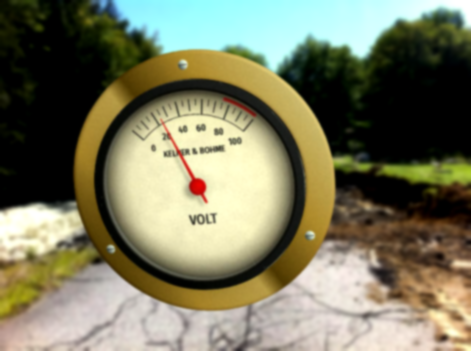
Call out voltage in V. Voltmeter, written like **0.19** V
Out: **25** V
